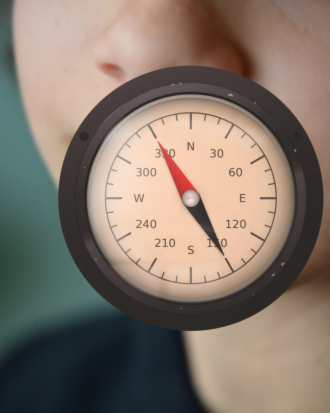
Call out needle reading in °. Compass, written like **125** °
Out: **330** °
